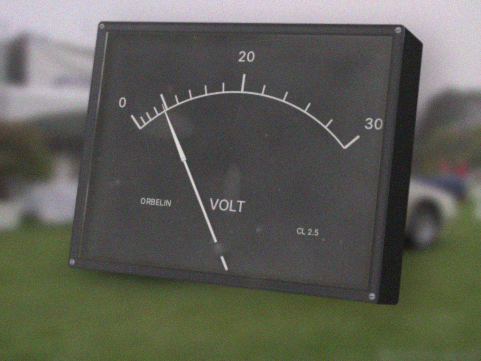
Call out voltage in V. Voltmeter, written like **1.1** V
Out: **10** V
